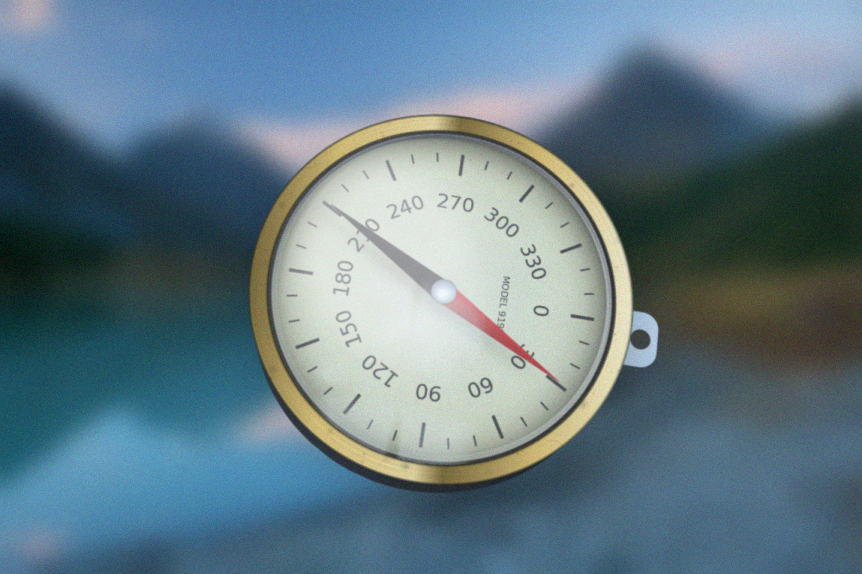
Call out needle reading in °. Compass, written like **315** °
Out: **30** °
